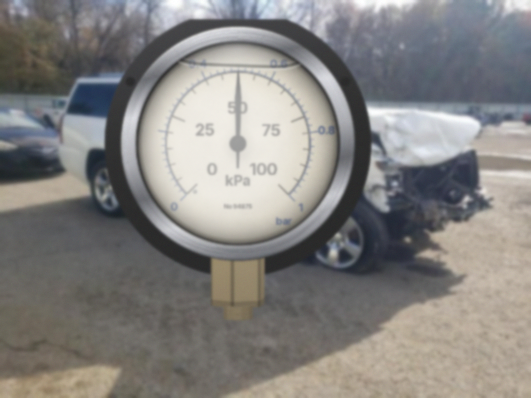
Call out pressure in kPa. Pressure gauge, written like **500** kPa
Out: **50** kPa
